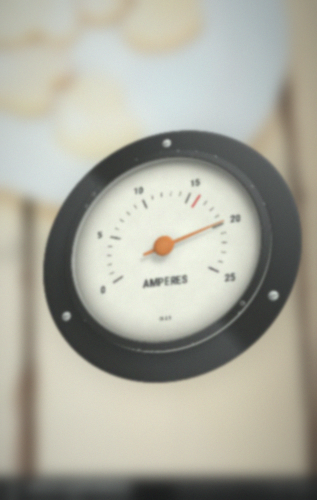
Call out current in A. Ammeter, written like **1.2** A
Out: **20** A
